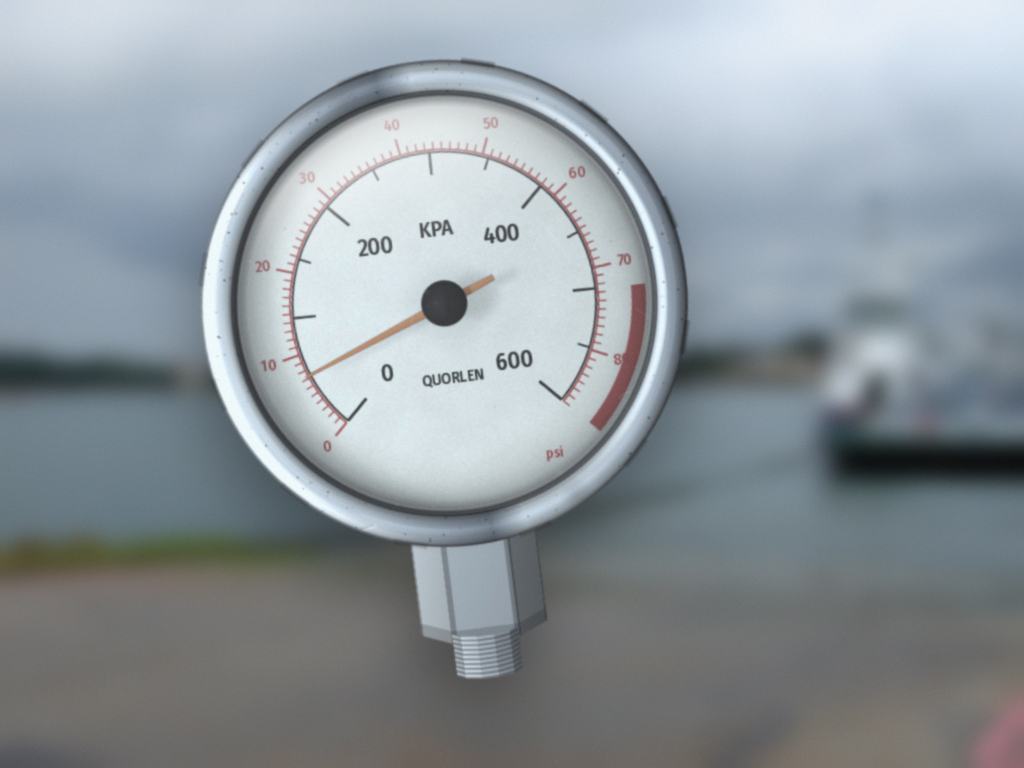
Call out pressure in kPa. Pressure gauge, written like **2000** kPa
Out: **50** kPa
